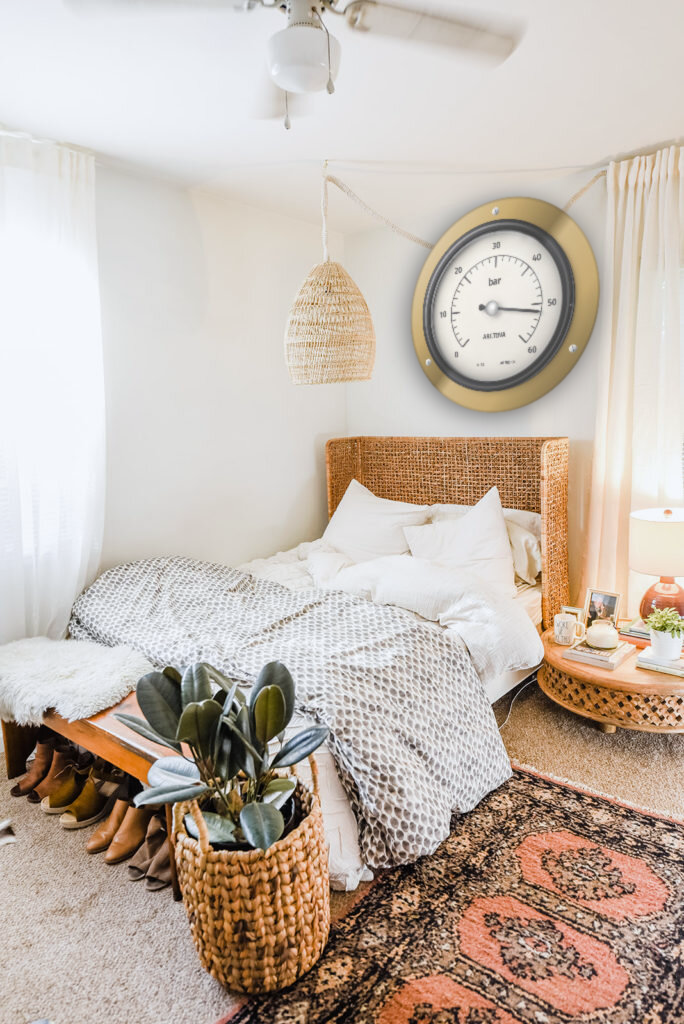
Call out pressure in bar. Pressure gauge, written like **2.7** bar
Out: **52** bar
